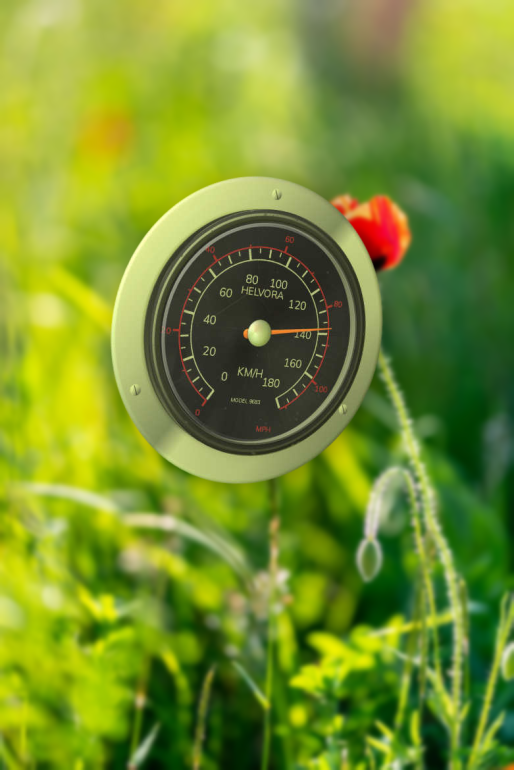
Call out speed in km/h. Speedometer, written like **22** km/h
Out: **137.5** km/h
